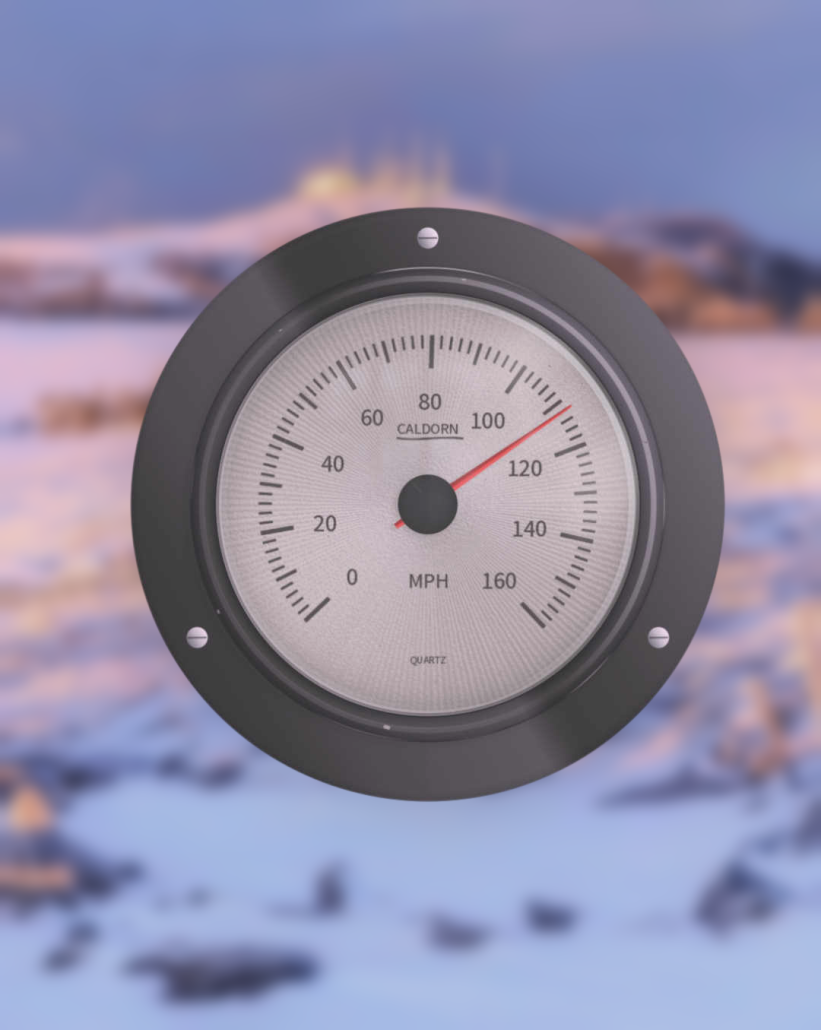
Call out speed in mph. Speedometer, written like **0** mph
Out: **112** mph
